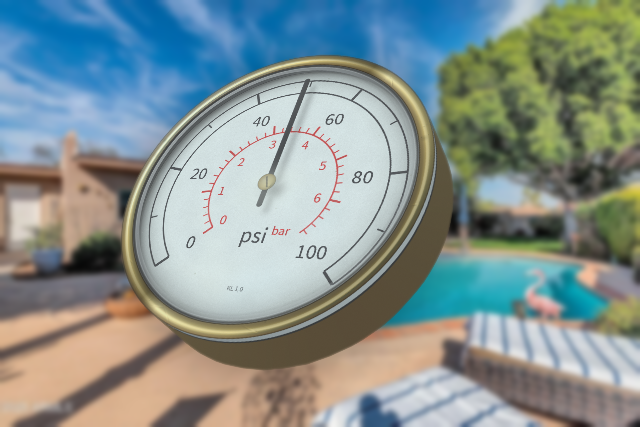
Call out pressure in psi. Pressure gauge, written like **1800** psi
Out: **50** psi
